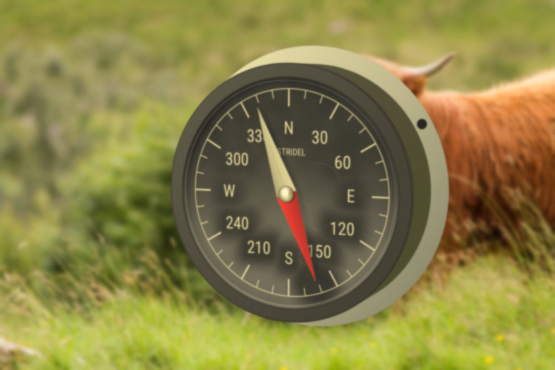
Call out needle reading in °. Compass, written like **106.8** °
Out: **160** °
